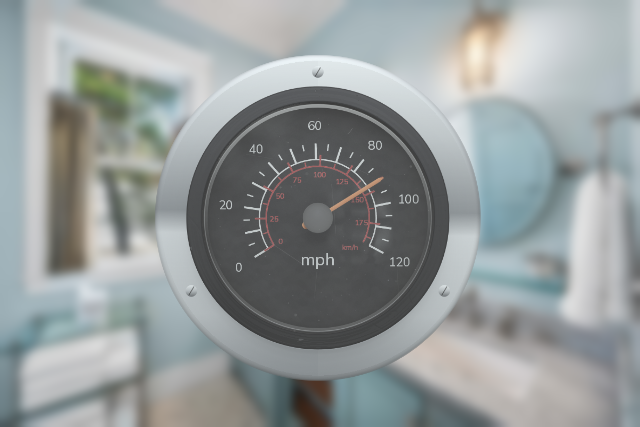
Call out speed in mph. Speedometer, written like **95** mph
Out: **90** mph
